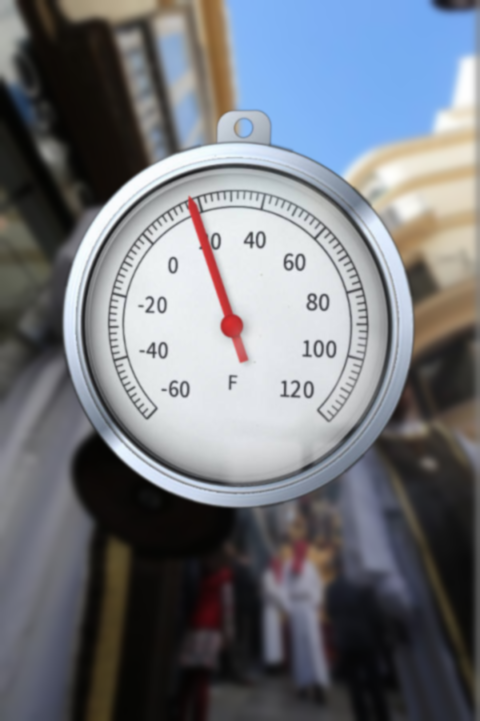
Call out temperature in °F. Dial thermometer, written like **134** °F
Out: **18** °F
